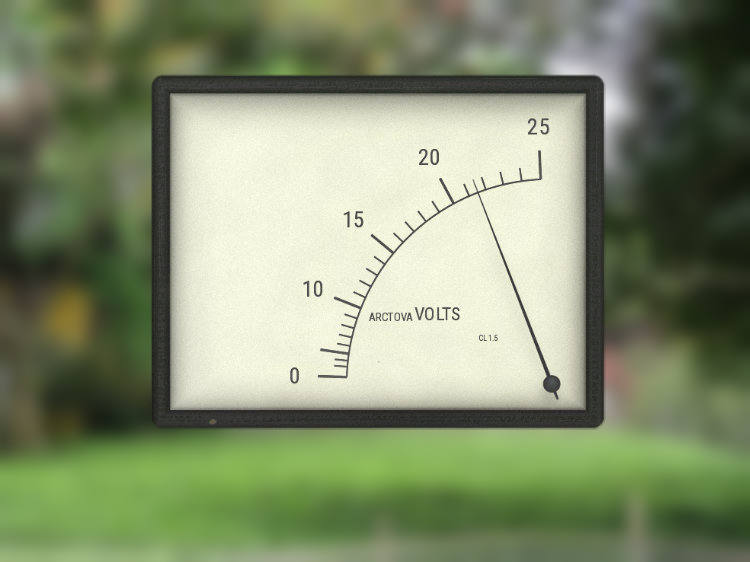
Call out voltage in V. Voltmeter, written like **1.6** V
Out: **21.5** V
